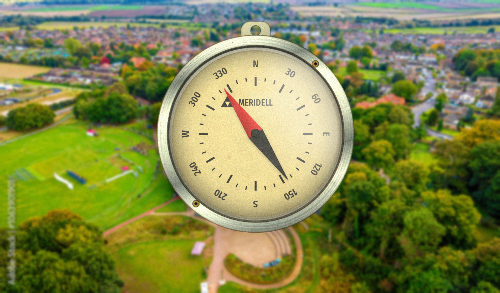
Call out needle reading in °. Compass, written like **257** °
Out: **325** °
